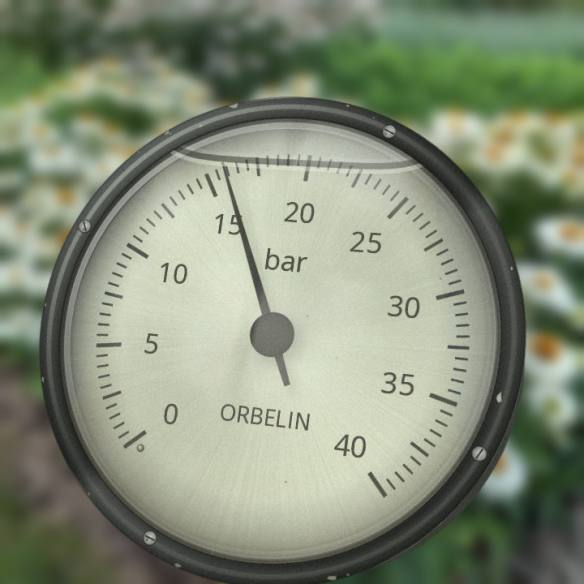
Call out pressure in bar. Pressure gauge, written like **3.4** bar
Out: **16** bar
